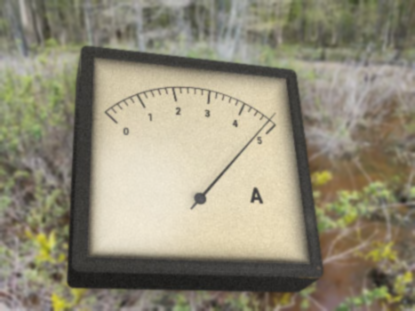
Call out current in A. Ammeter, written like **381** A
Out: **4.8** A
